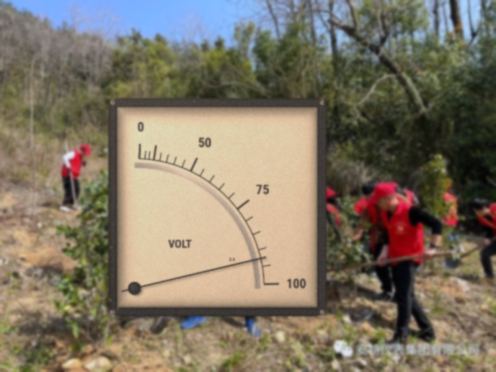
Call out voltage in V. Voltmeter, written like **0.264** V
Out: **92.5** V
